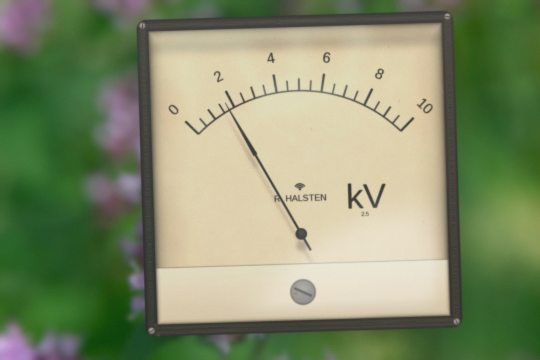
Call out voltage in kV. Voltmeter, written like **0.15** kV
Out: **1.75** kV
